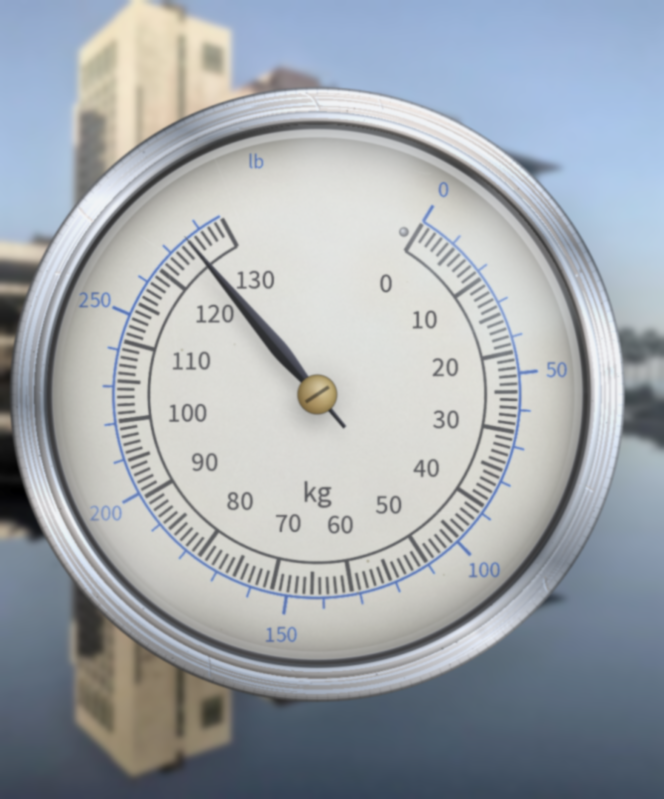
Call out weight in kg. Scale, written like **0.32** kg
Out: **125** kg
